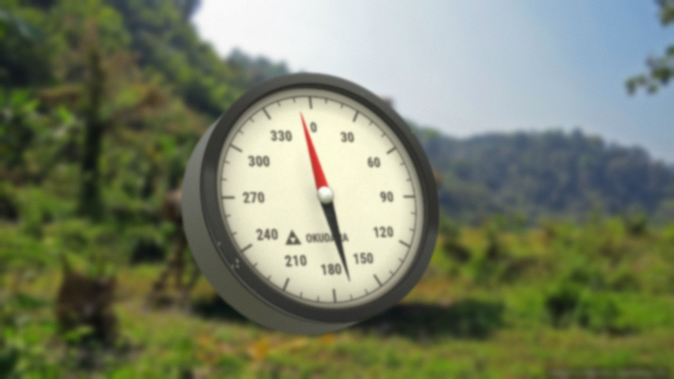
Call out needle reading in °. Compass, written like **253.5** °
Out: **350** °
